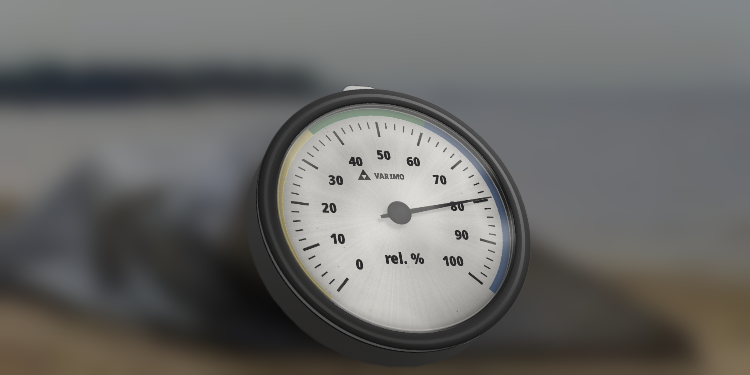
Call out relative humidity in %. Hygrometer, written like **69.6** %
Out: **80** %
